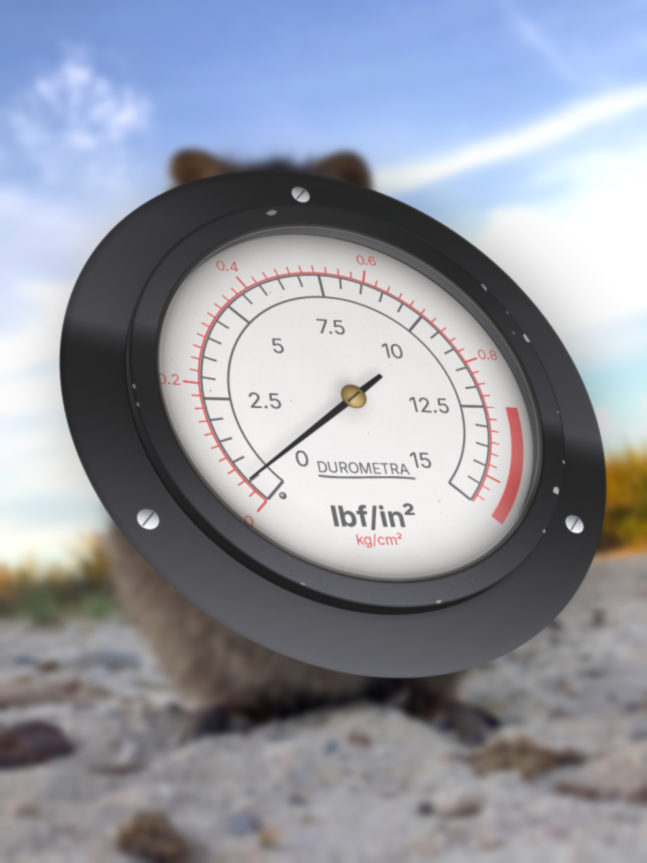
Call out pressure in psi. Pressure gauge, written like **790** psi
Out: **0.5** psi
